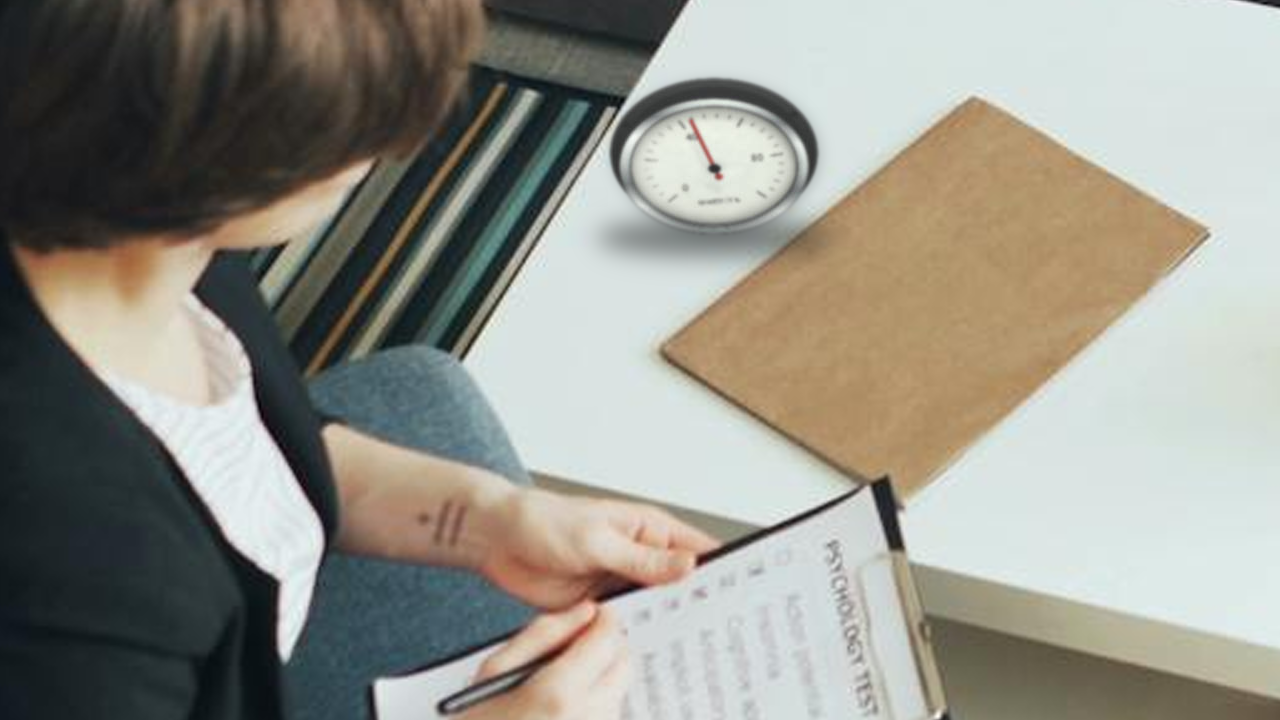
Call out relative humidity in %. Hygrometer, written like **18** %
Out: **44** %
